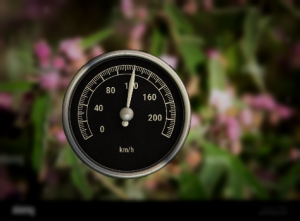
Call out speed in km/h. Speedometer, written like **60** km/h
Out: **120** km/h
